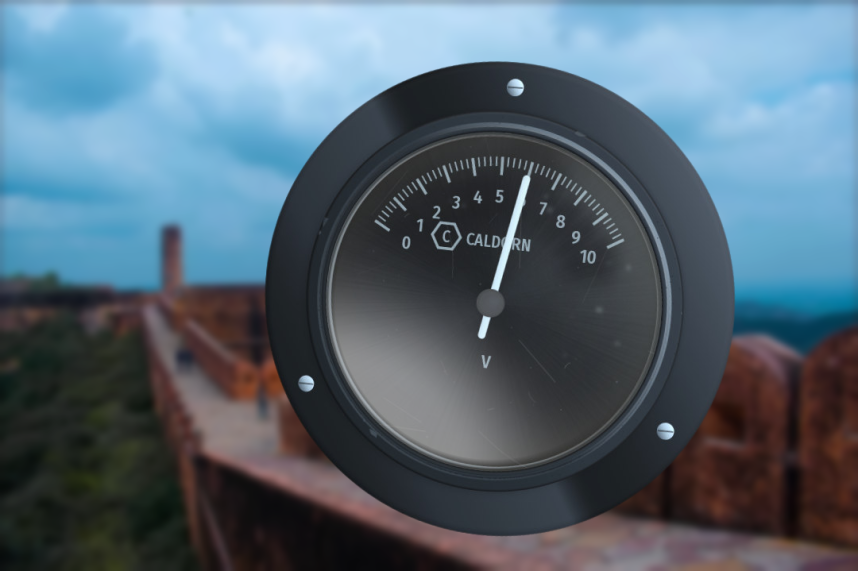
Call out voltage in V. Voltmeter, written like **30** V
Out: **6** V
